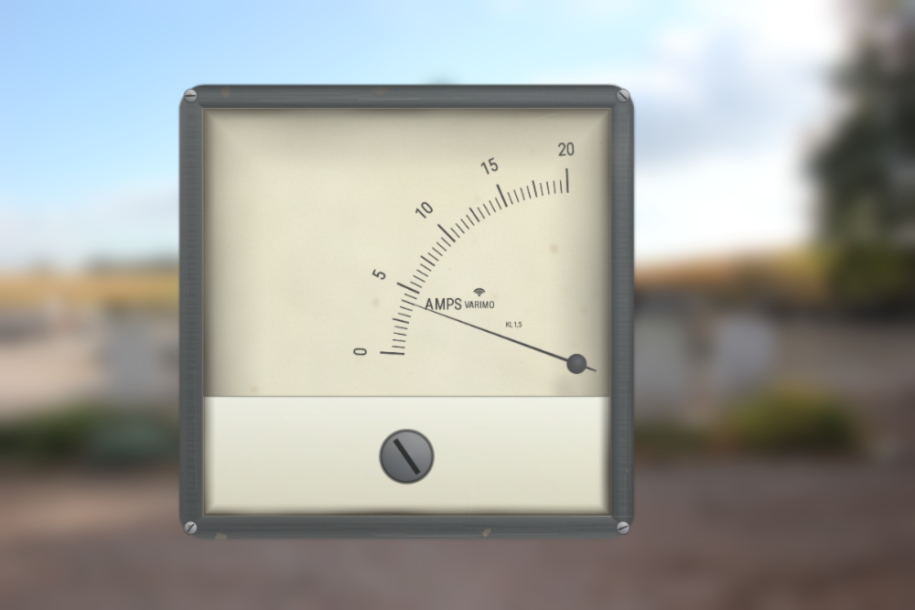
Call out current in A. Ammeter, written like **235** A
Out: **4** A
